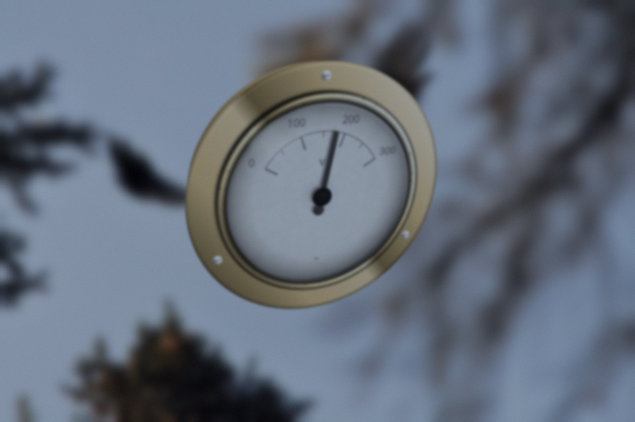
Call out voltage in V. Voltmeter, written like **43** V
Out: **175** V
